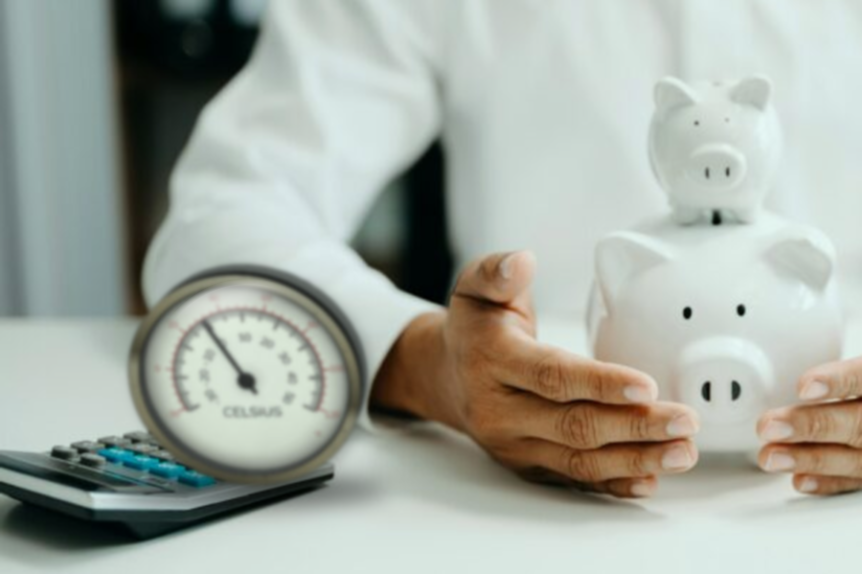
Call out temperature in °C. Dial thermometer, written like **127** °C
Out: **0** °C
